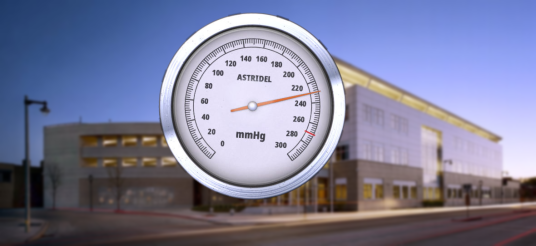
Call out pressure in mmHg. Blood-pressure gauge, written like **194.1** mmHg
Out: **230** mmHg
